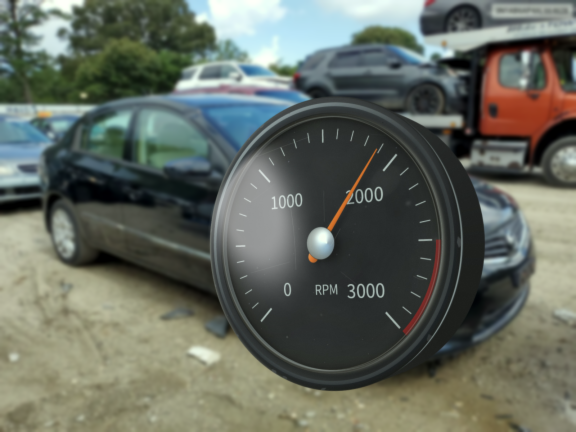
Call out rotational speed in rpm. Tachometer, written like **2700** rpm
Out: **1900** rpm
